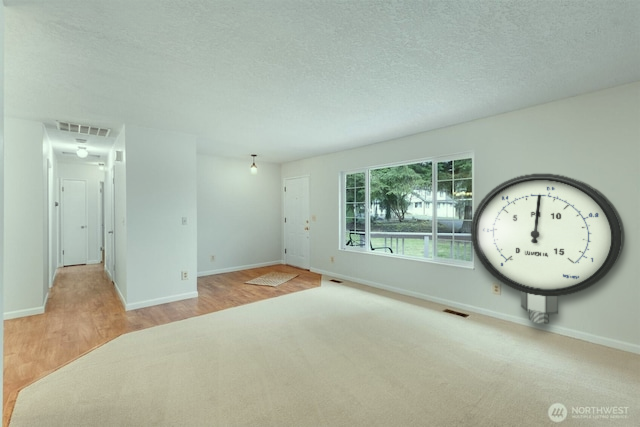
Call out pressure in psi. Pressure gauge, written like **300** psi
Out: **8** psi
